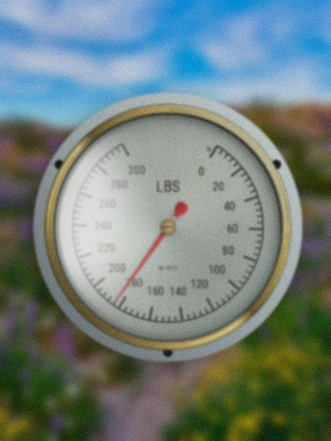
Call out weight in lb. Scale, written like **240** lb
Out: **184** lb
